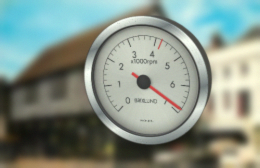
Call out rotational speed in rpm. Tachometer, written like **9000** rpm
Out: **6800** rpm
